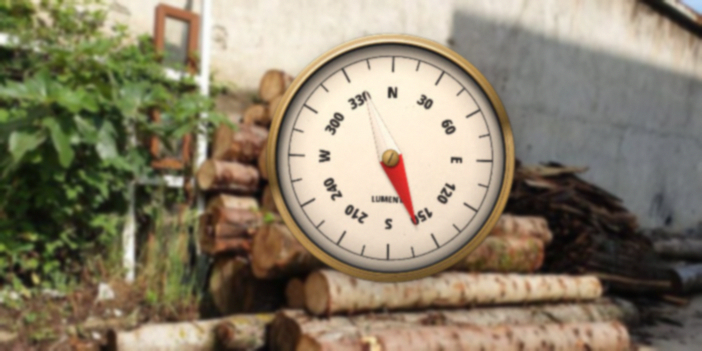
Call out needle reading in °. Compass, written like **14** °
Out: **157.5** °
